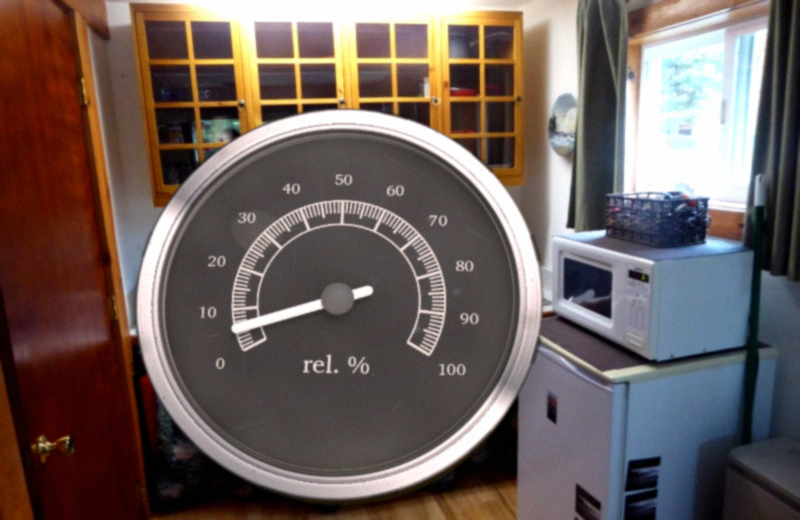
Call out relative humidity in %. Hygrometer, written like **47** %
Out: **5** %
